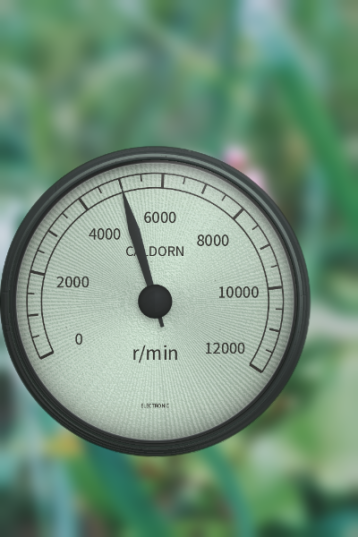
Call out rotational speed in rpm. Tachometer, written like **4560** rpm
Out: **5000** rpm
